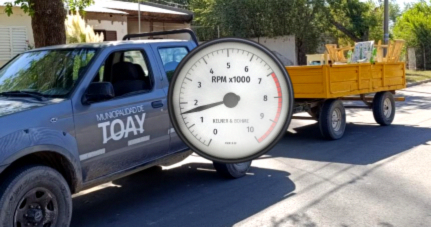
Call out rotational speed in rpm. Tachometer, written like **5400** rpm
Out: **1600** rpm
